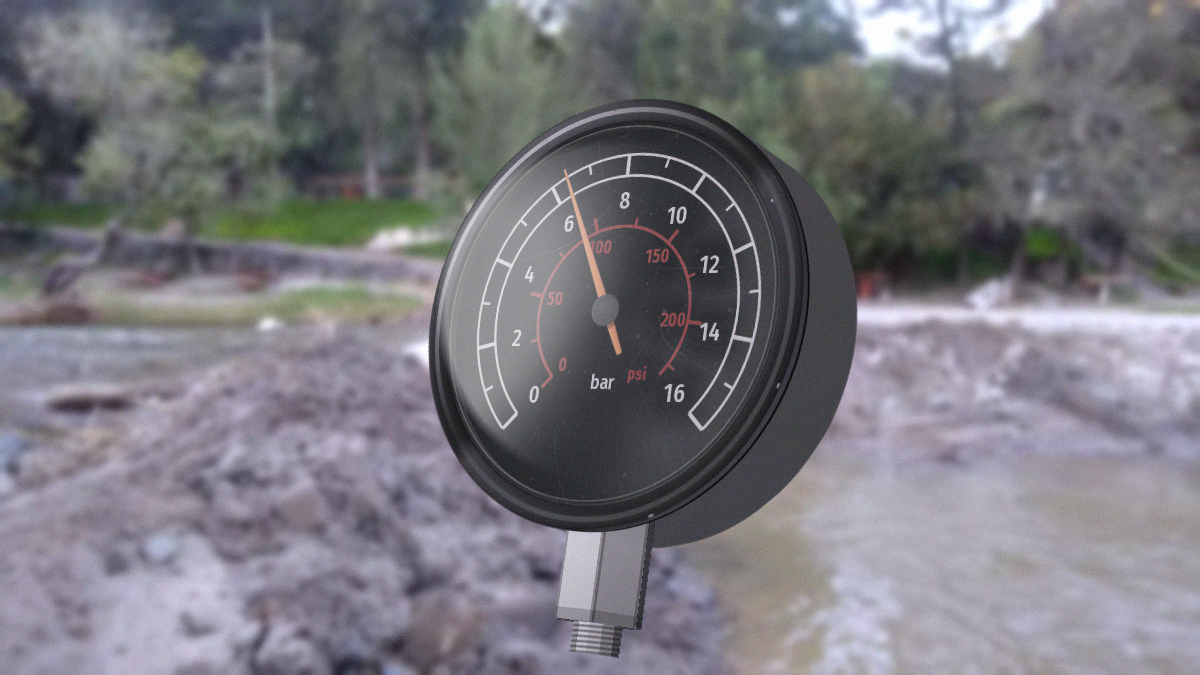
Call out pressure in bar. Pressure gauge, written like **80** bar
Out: **6.5** bar
